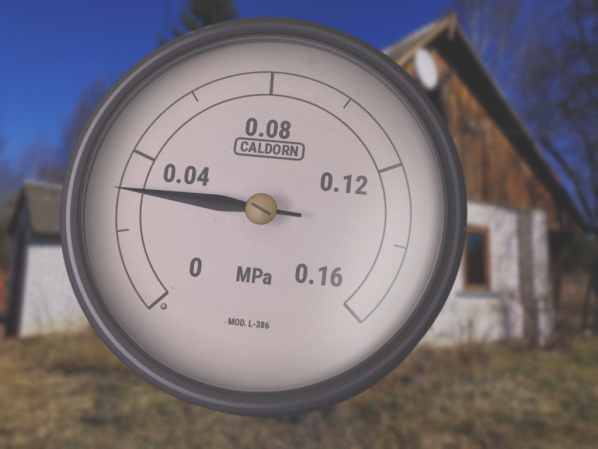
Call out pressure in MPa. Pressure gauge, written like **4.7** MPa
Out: **0.03** MPa
